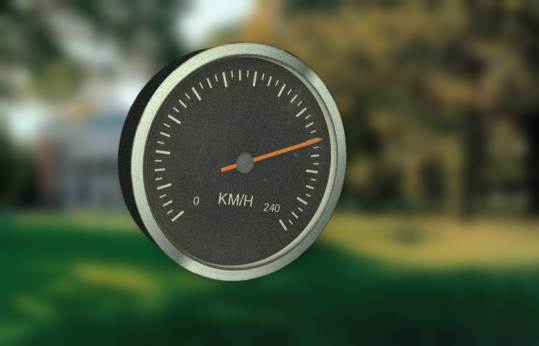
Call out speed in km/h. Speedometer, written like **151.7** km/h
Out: **180** km/h
